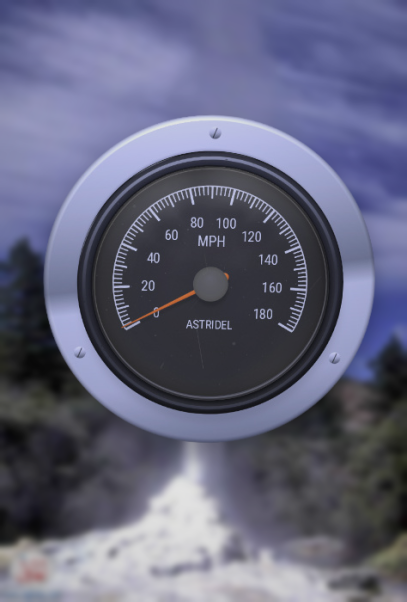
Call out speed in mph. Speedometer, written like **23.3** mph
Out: **2** mph
